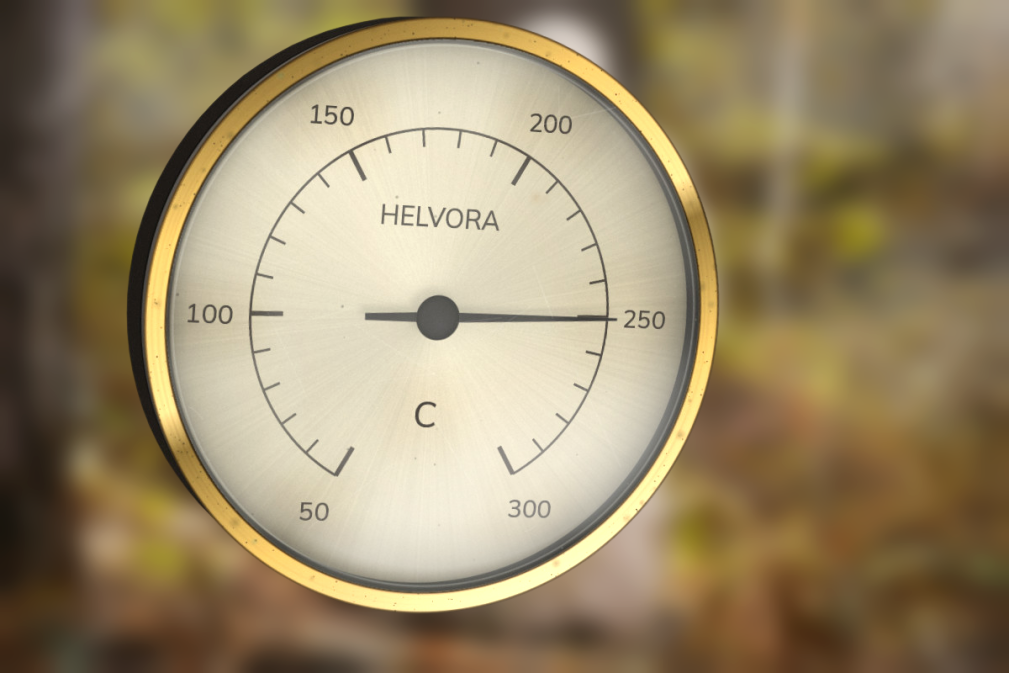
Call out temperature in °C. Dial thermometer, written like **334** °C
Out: **250** °C
